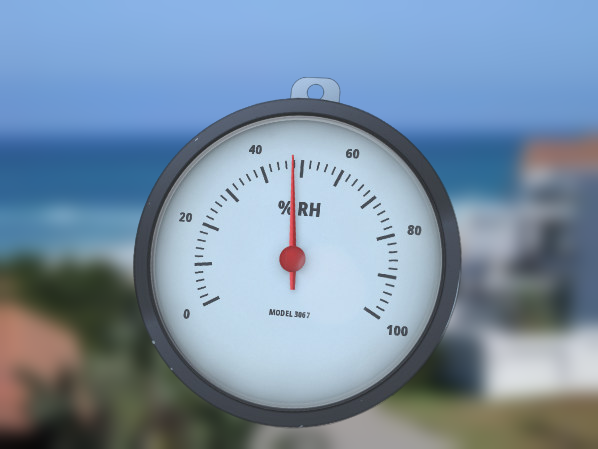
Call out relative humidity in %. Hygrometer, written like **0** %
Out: **48** %
